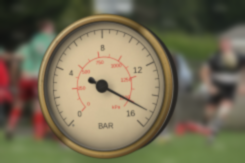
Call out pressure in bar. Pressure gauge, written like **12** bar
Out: **15** bar
